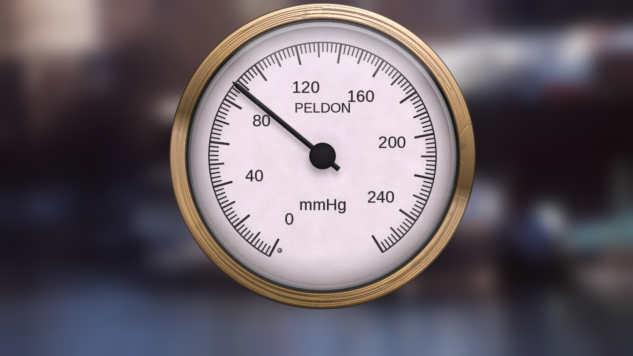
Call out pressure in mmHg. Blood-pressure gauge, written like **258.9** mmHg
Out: **88** mmHg
